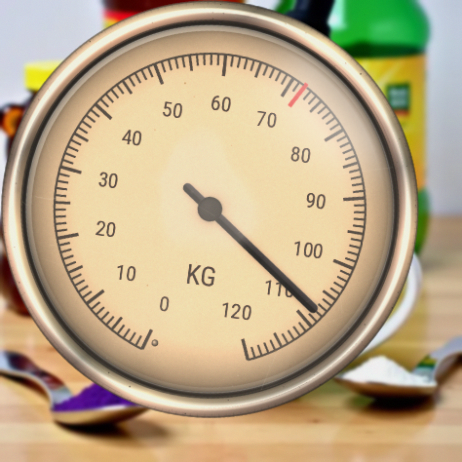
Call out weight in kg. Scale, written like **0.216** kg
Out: **108** kg
